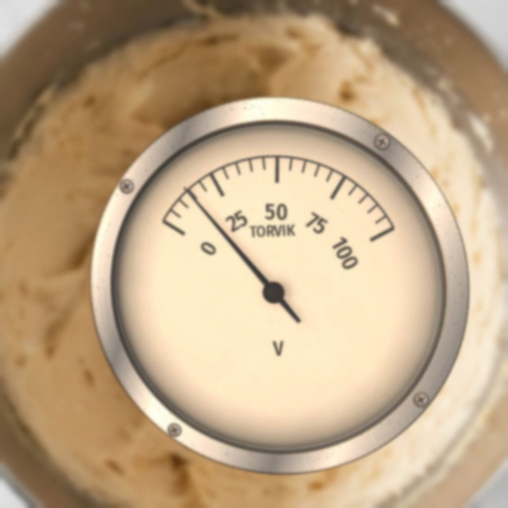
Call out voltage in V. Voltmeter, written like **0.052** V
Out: **15** V
